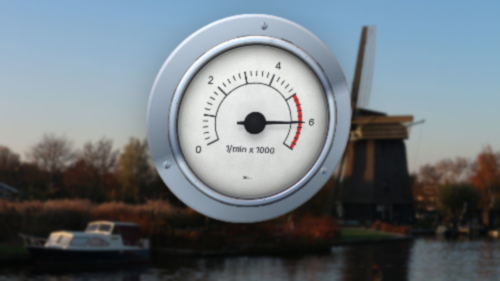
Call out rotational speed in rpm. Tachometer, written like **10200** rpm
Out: **6000** rpm
